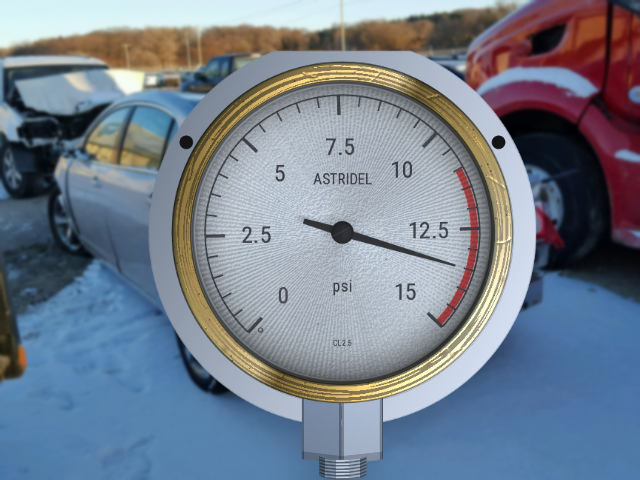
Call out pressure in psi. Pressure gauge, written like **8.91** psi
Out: **13.5** psi
